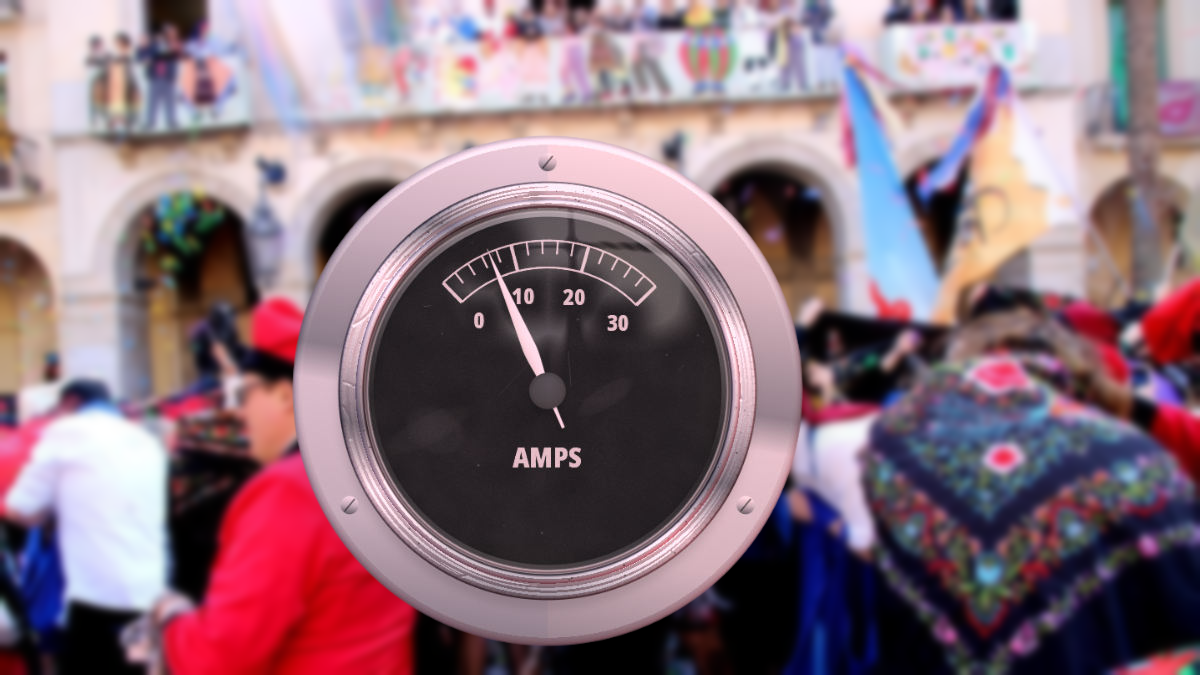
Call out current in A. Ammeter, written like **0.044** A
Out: **7** A
